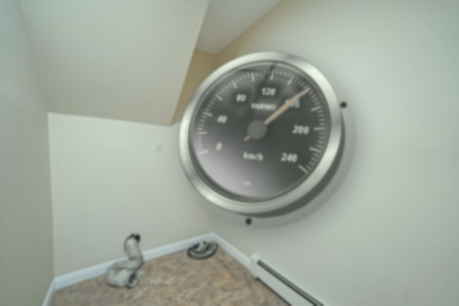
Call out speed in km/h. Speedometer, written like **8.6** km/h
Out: **160** km/h
